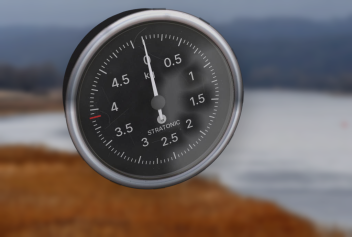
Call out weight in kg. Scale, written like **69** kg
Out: **0** kg
